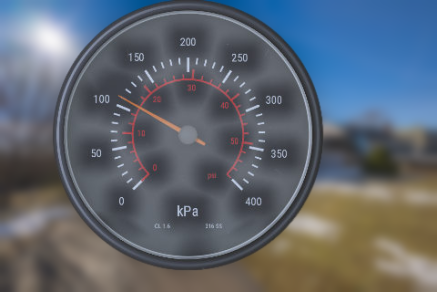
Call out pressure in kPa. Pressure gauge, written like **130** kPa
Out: **110** kPa
